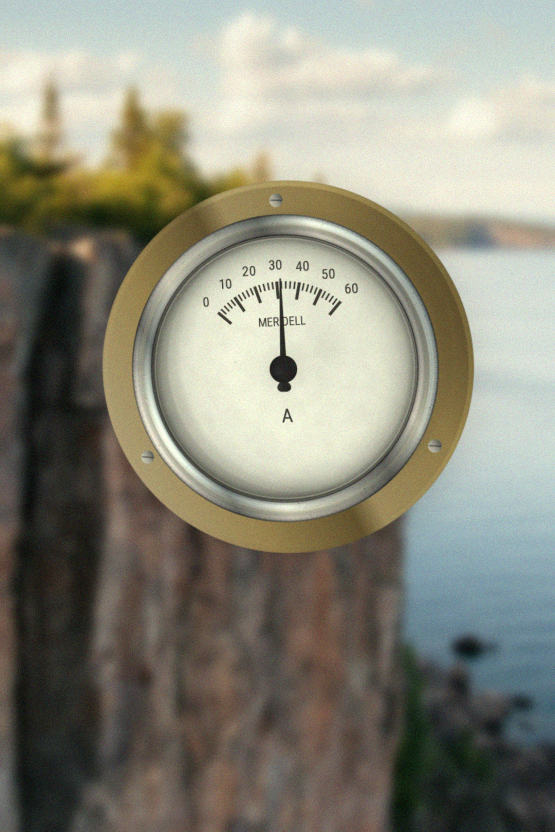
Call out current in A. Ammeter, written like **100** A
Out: **32** A
